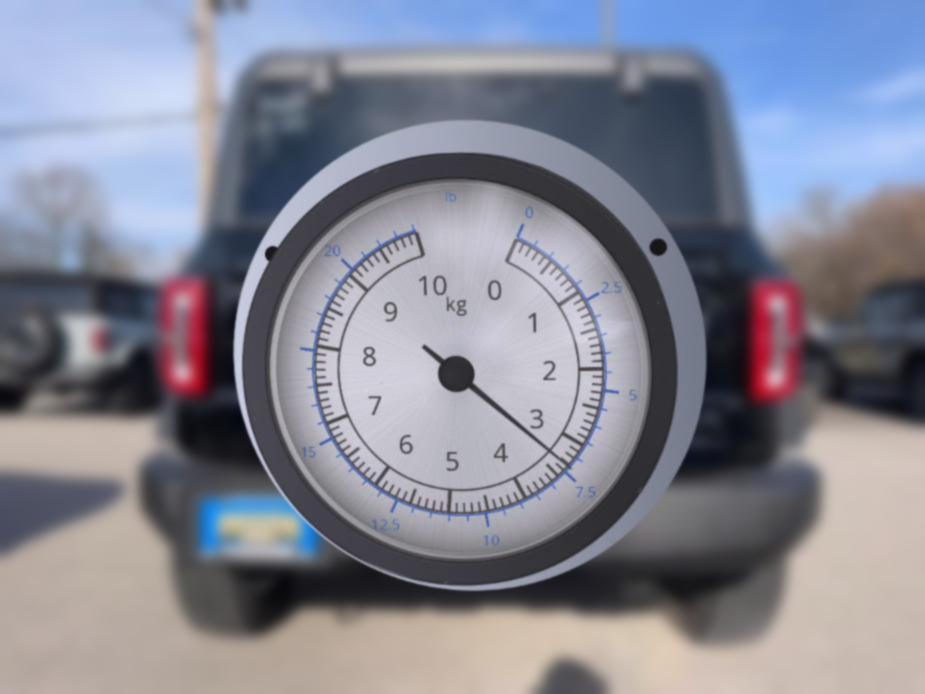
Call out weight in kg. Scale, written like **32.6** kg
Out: **3.3** kg
